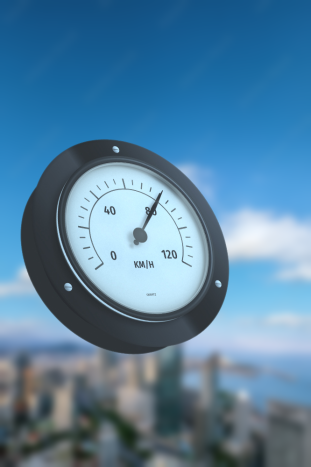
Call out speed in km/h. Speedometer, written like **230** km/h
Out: **80** km/h
